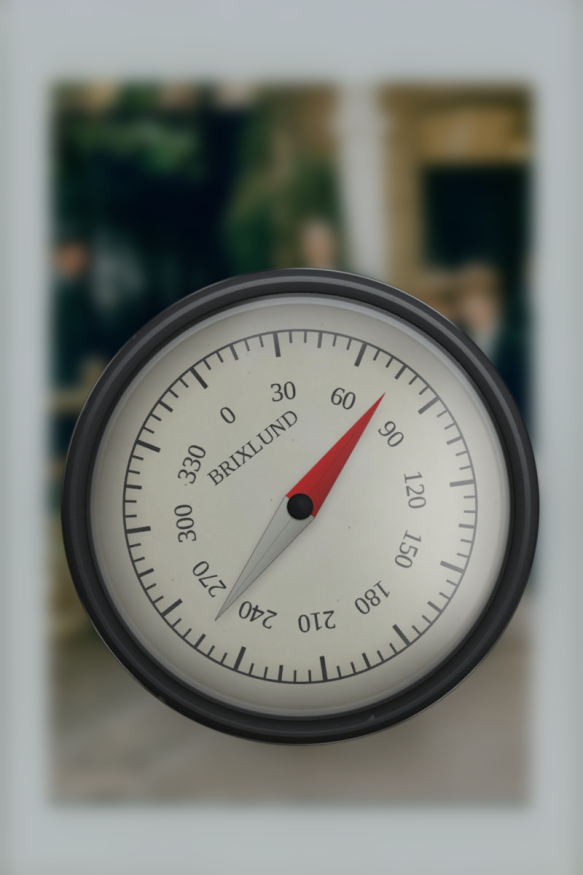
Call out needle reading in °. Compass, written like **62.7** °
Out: **75** °
